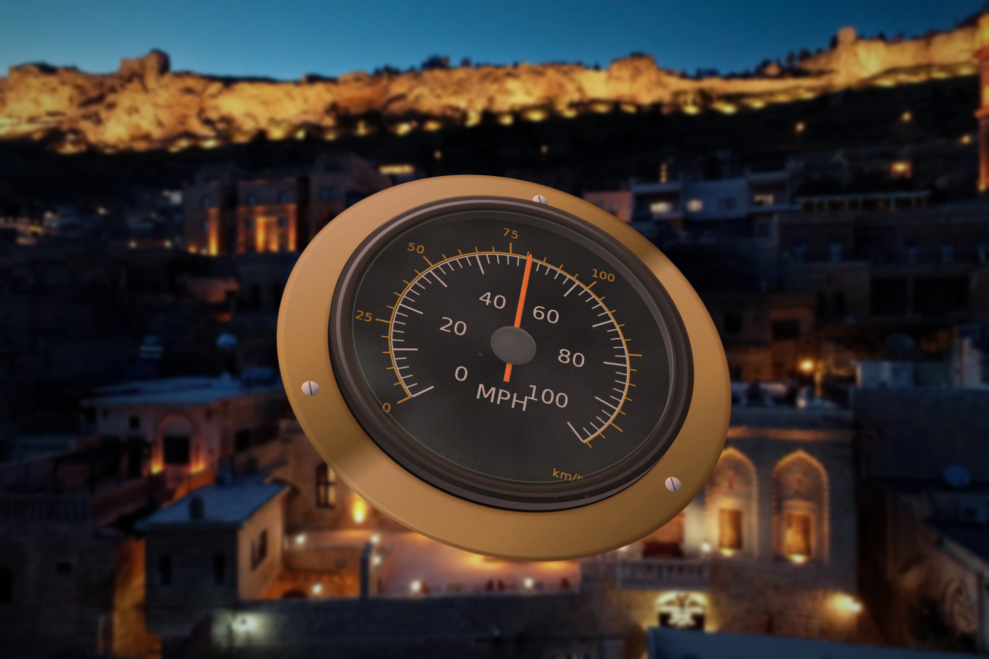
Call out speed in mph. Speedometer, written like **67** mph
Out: **50** mph
